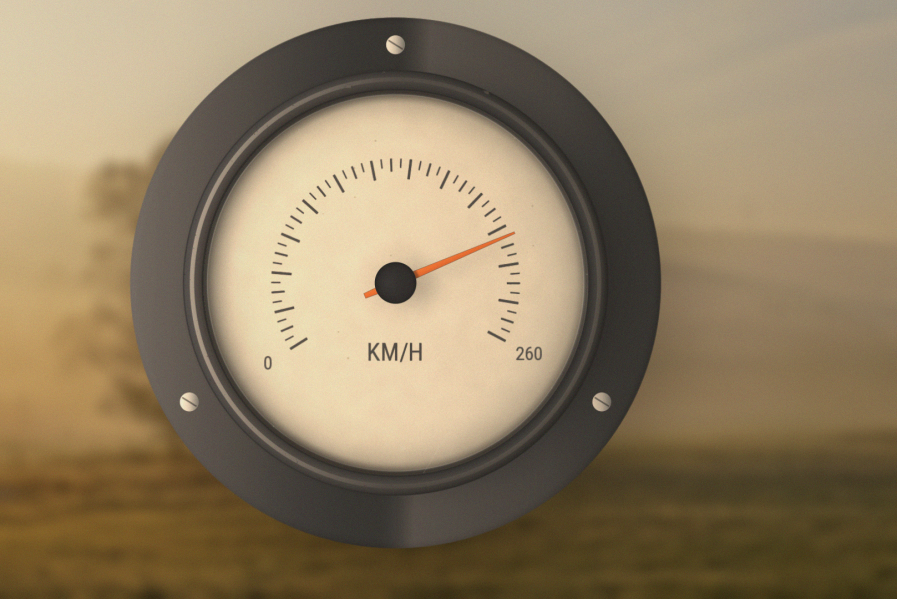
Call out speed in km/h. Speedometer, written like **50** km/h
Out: **205** km/h
